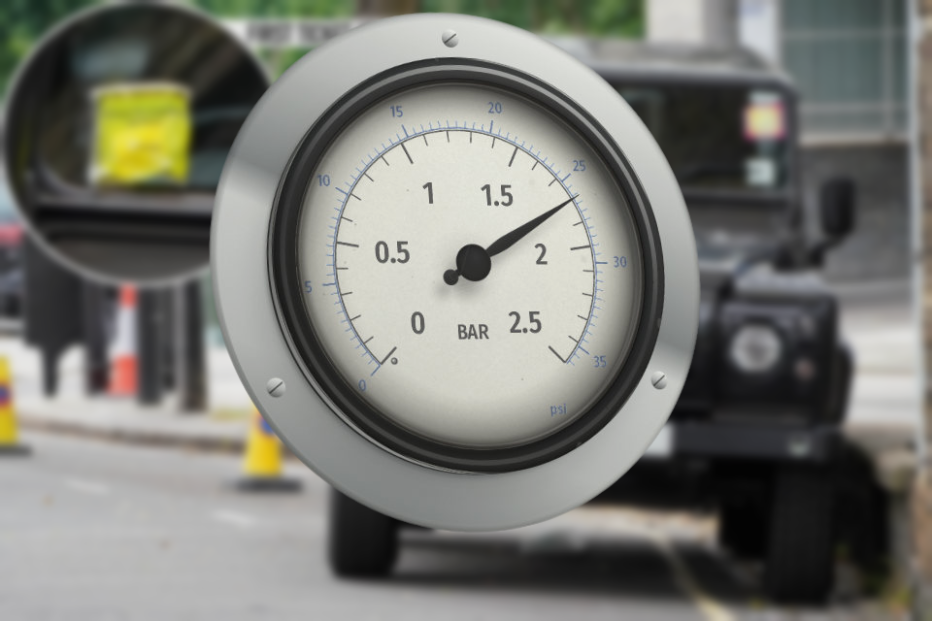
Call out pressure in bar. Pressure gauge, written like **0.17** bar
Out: **1.8** bar
